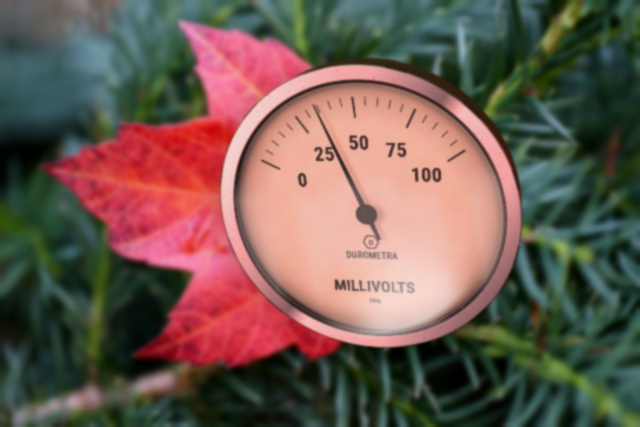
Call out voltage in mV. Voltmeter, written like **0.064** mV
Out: **35** mV
